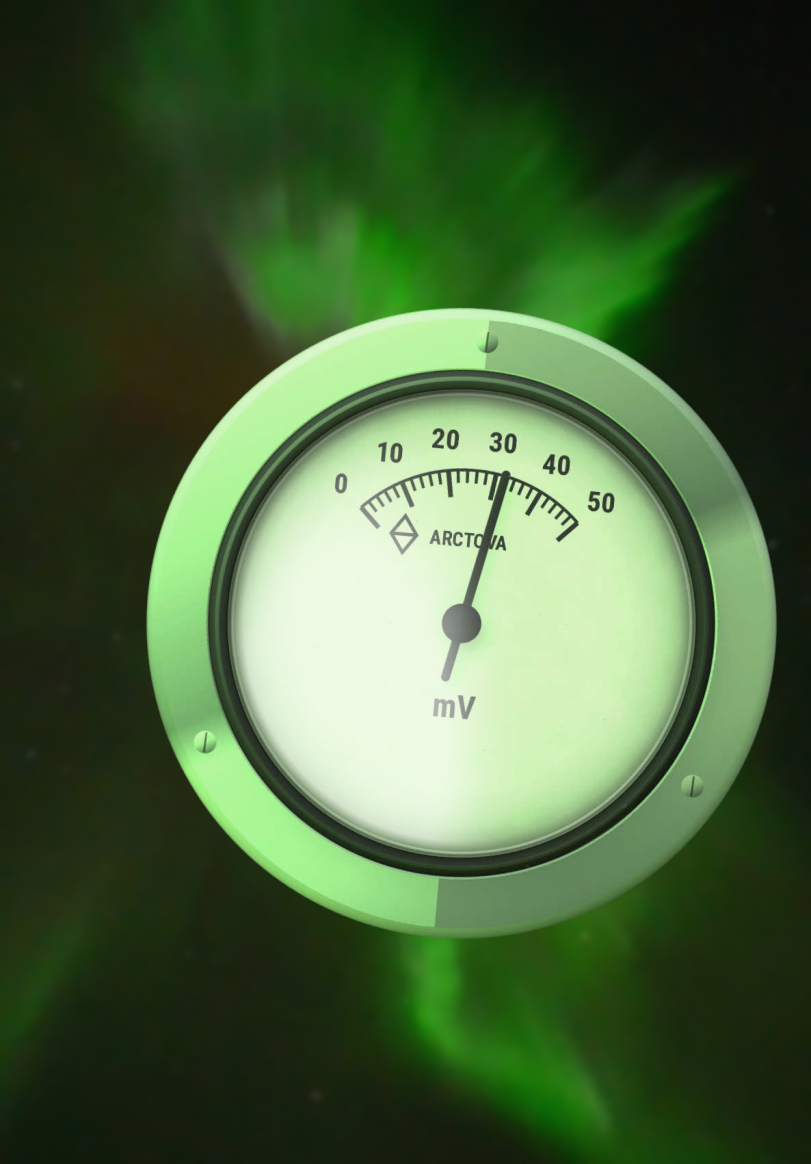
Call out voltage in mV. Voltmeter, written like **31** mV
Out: **32** mV
